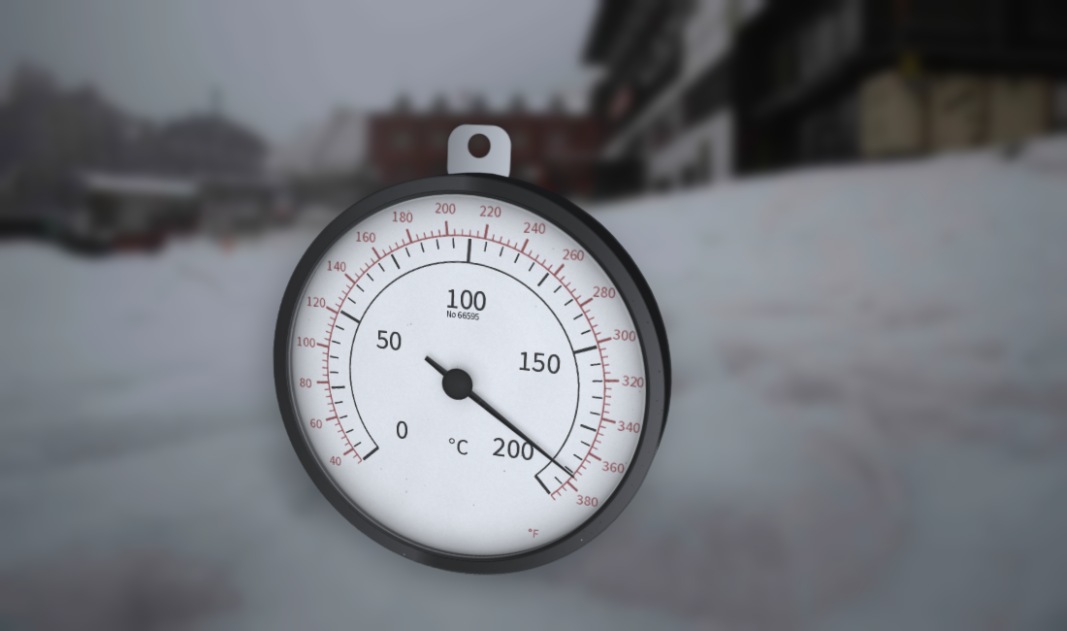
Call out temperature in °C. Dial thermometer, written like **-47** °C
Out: **190** °C
